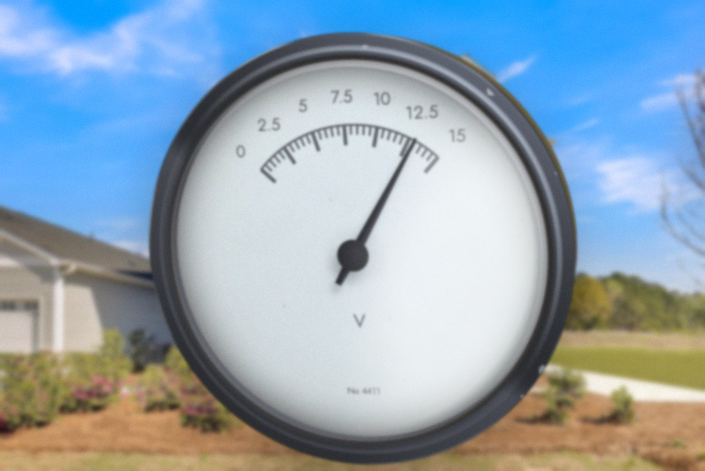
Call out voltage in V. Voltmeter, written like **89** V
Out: **13** V
